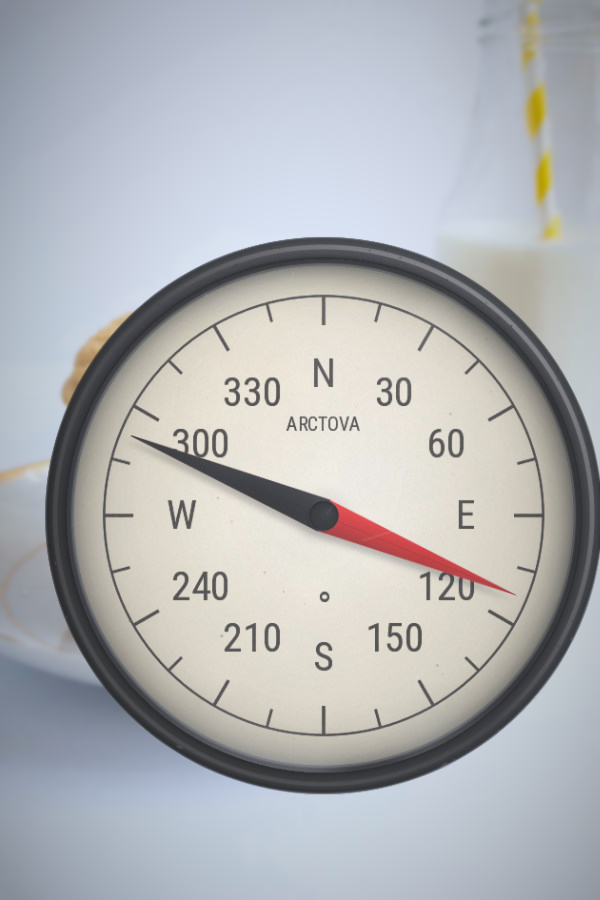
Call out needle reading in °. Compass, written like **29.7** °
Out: **112.5** °
